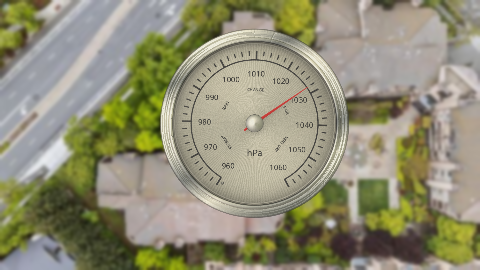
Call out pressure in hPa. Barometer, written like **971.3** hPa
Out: **1028** hPa
